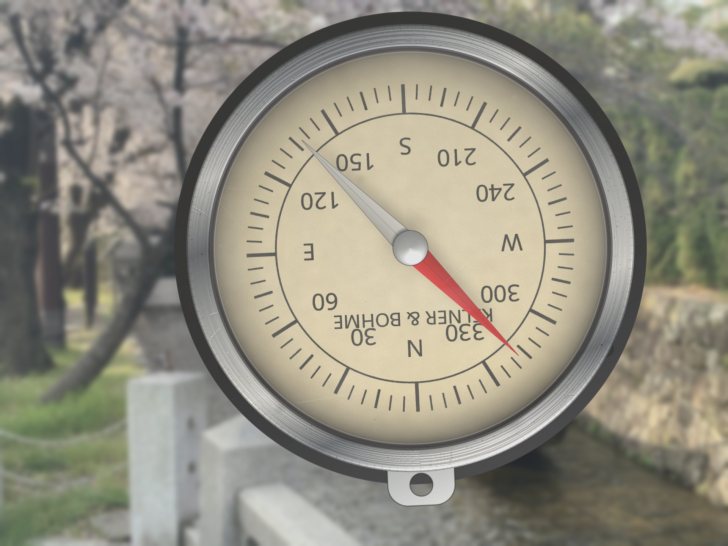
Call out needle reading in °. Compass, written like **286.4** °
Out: **317.5** °
